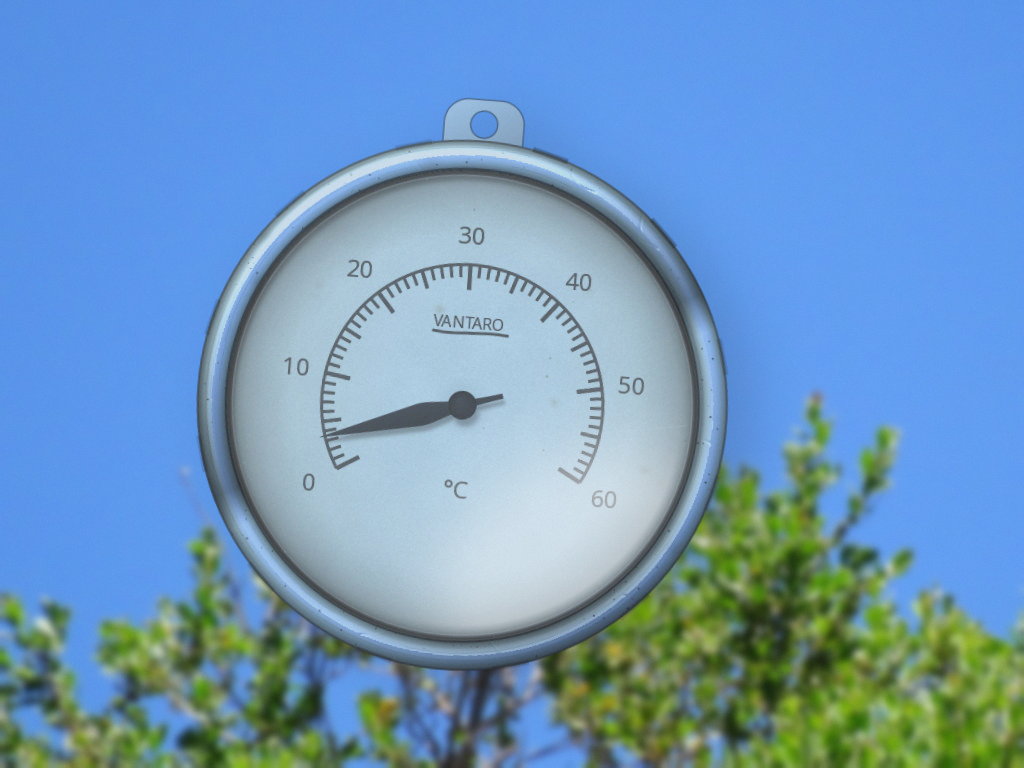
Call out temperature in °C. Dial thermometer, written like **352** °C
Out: **3.5** °C
